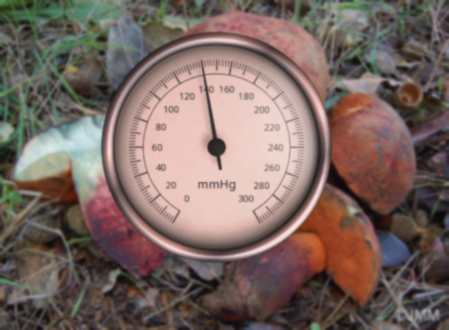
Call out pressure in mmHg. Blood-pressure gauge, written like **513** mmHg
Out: **140** mmHg
